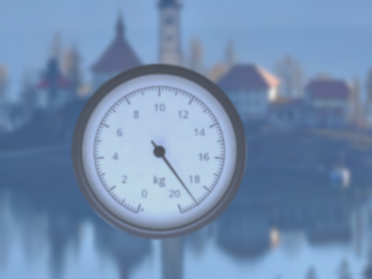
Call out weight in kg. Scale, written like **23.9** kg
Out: **19** kg
